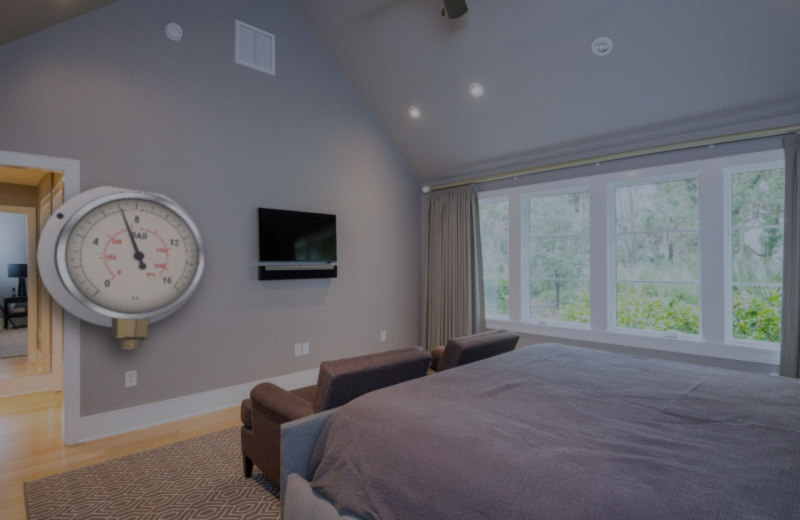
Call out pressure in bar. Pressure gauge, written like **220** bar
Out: **7** bar
